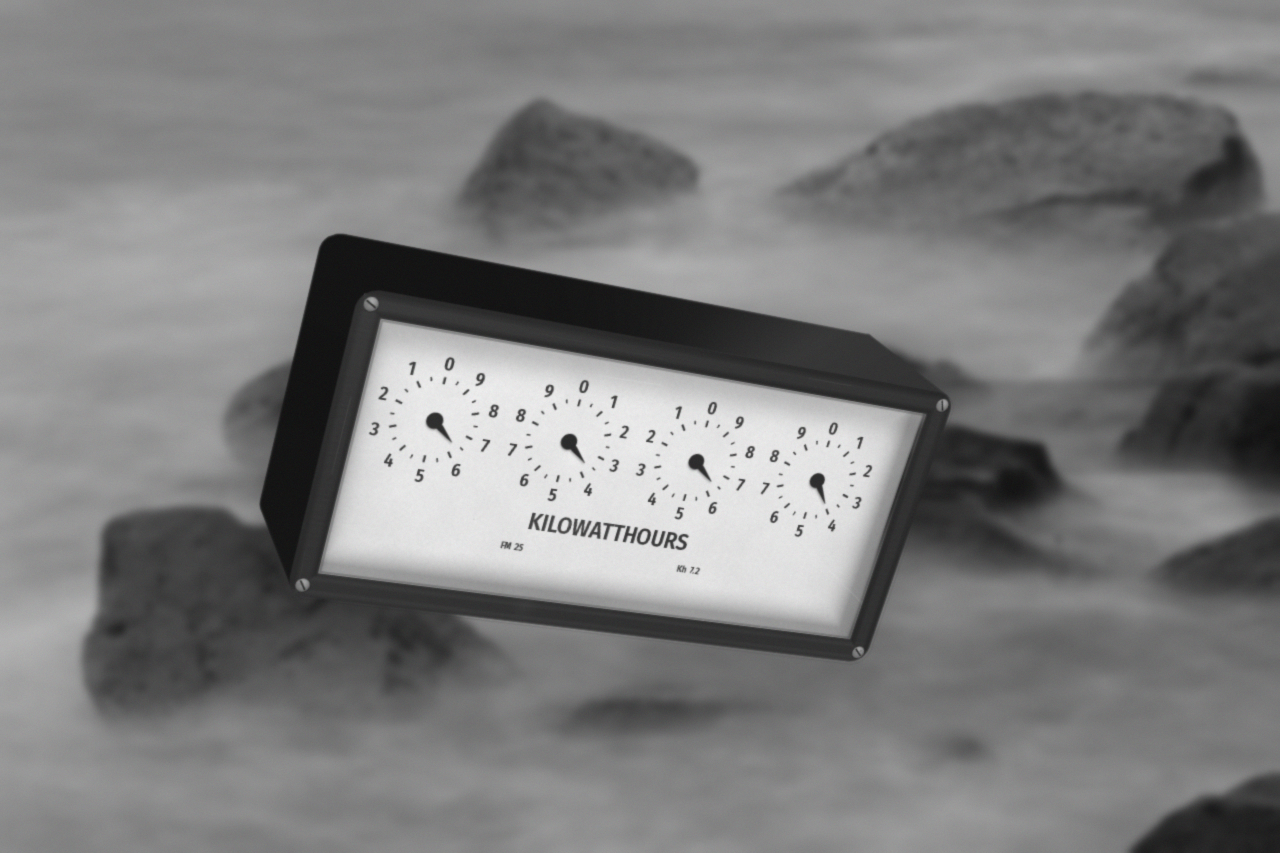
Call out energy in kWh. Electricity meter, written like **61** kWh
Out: **6364** kWh
